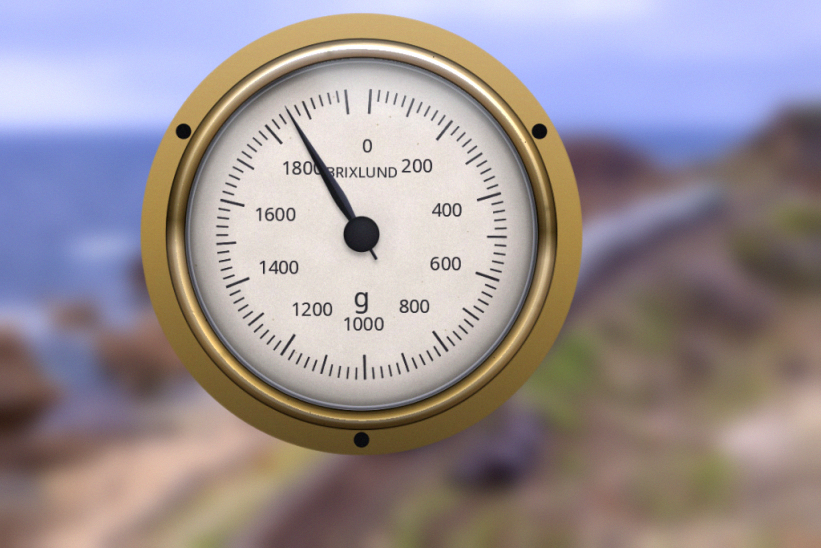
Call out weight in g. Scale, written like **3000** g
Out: **1860** g
